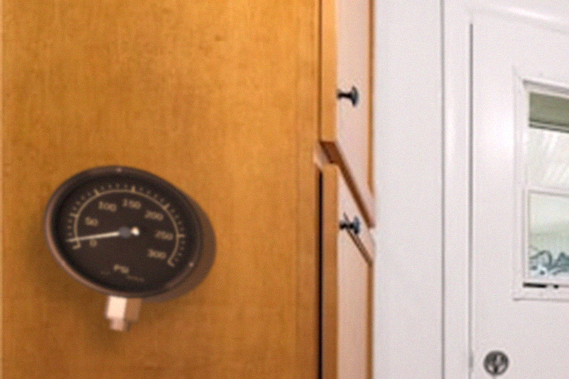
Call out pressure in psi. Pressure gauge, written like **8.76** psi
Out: **10** psi
